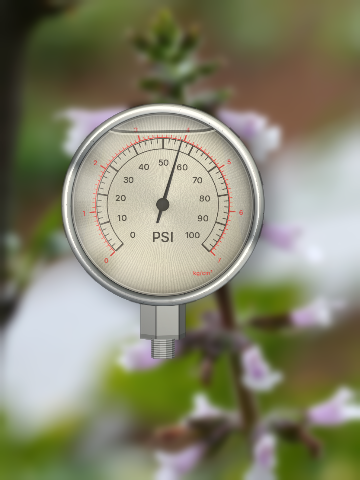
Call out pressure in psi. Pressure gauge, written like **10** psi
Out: **56** psi
